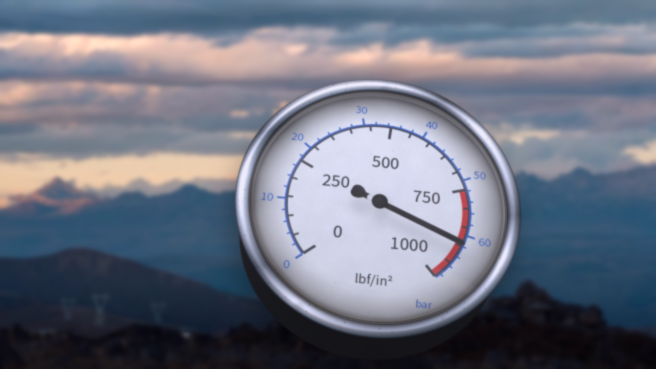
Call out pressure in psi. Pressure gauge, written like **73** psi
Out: **900** psi
